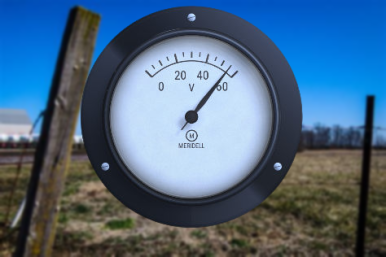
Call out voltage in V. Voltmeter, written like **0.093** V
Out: **55** V
